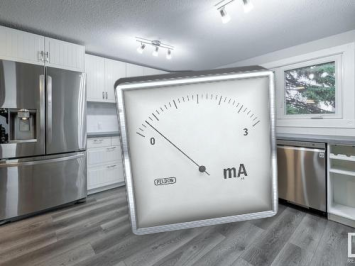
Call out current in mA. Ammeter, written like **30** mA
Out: **0.3** mA
